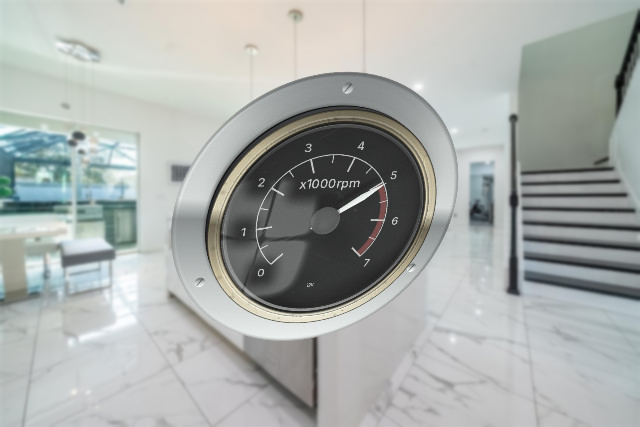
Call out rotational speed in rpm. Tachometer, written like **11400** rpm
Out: **5000** rpm
